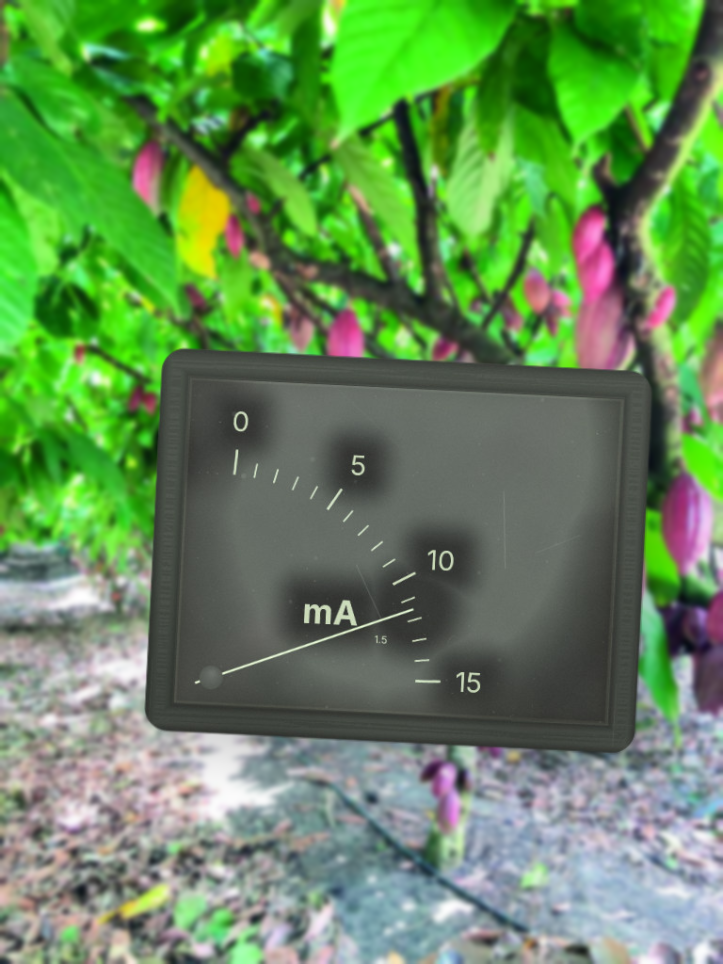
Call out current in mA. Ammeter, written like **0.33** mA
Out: **11.5** mA
